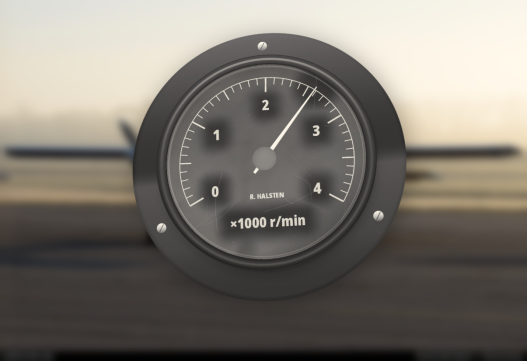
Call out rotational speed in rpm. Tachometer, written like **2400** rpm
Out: **2600** rpm
